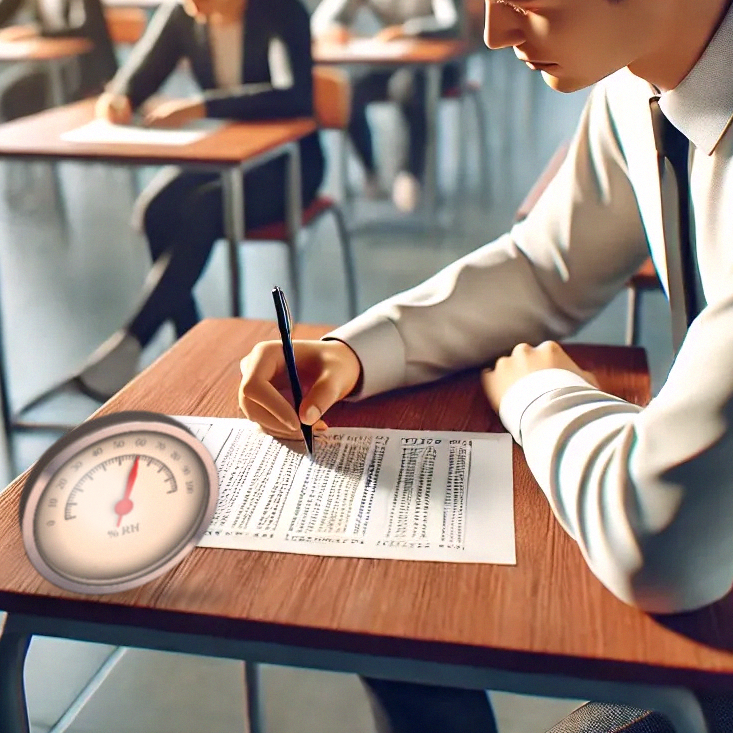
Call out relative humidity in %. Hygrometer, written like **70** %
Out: **60** %
